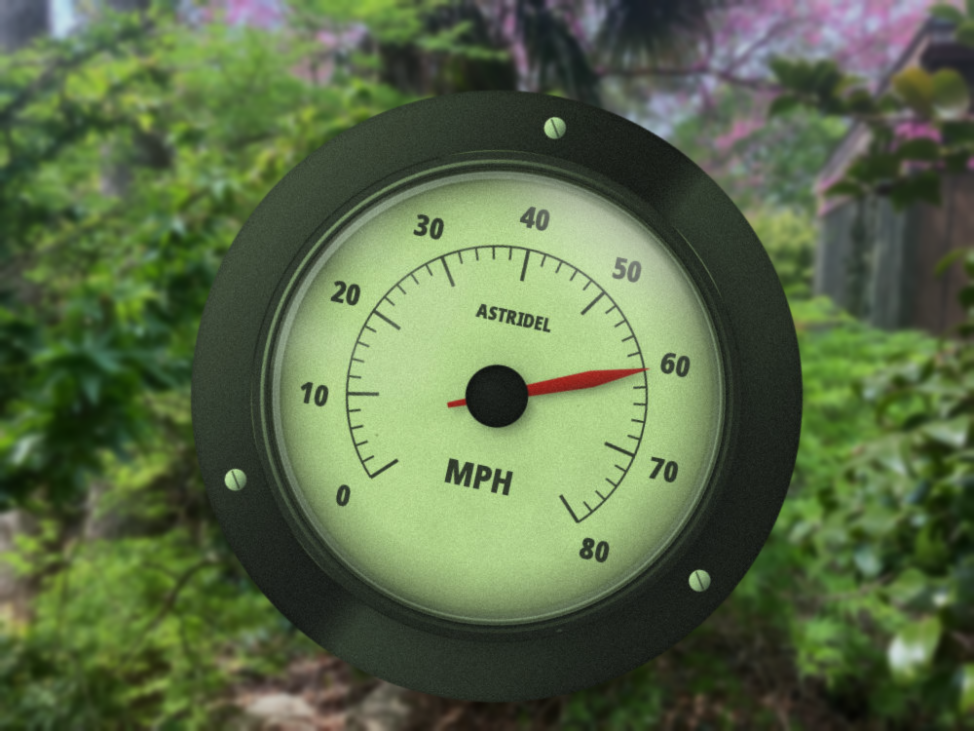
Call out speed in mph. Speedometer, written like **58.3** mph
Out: **60** mph
